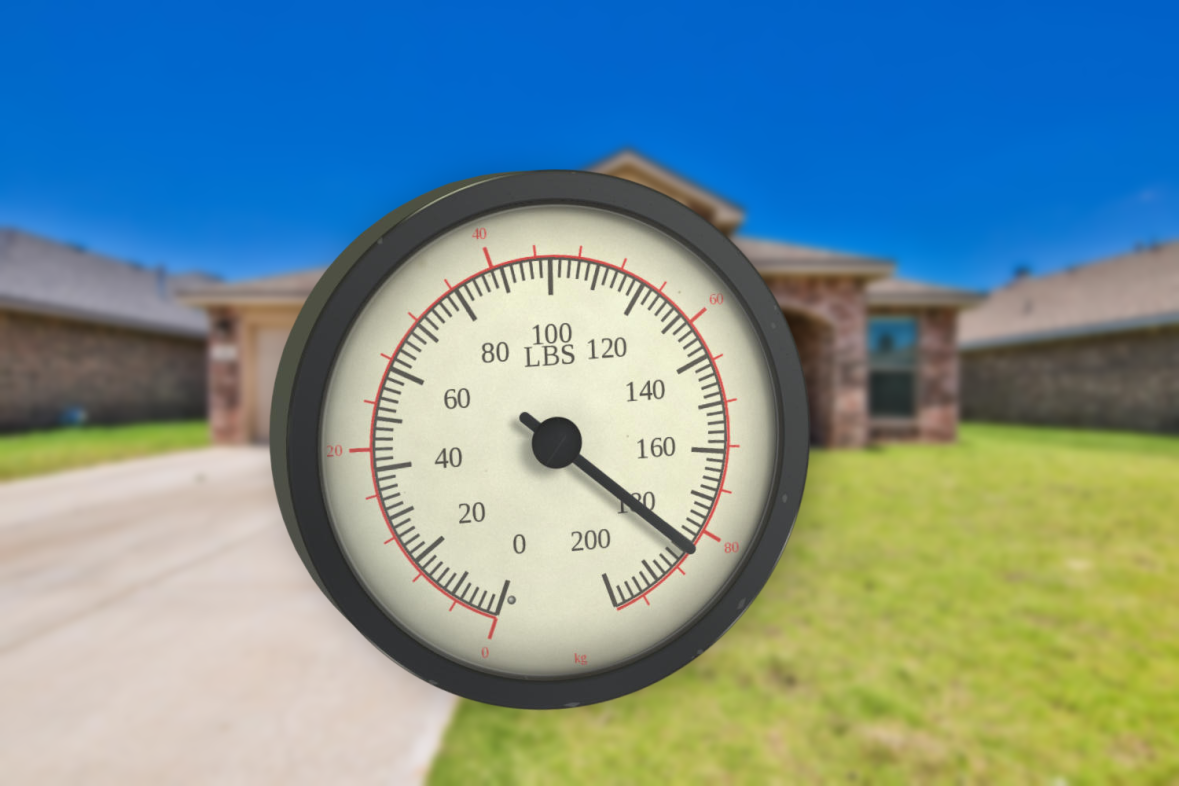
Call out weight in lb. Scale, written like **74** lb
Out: **181** lb
